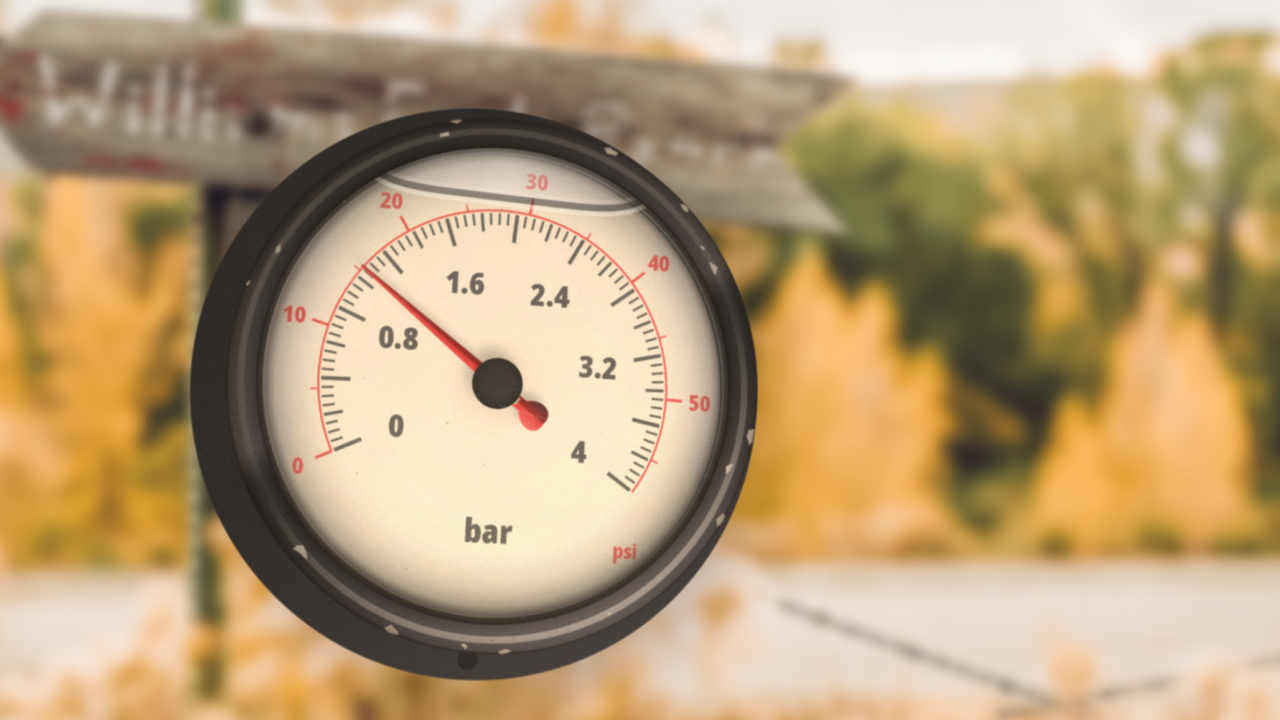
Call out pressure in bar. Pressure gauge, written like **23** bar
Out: **1.05** bar
